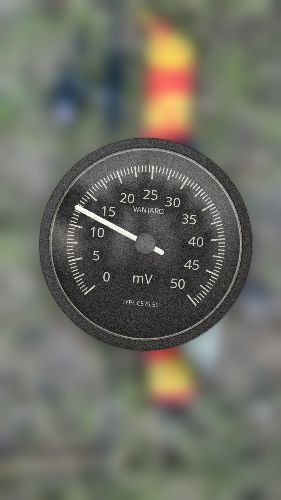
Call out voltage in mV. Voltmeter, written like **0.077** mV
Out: **12.5** mV
